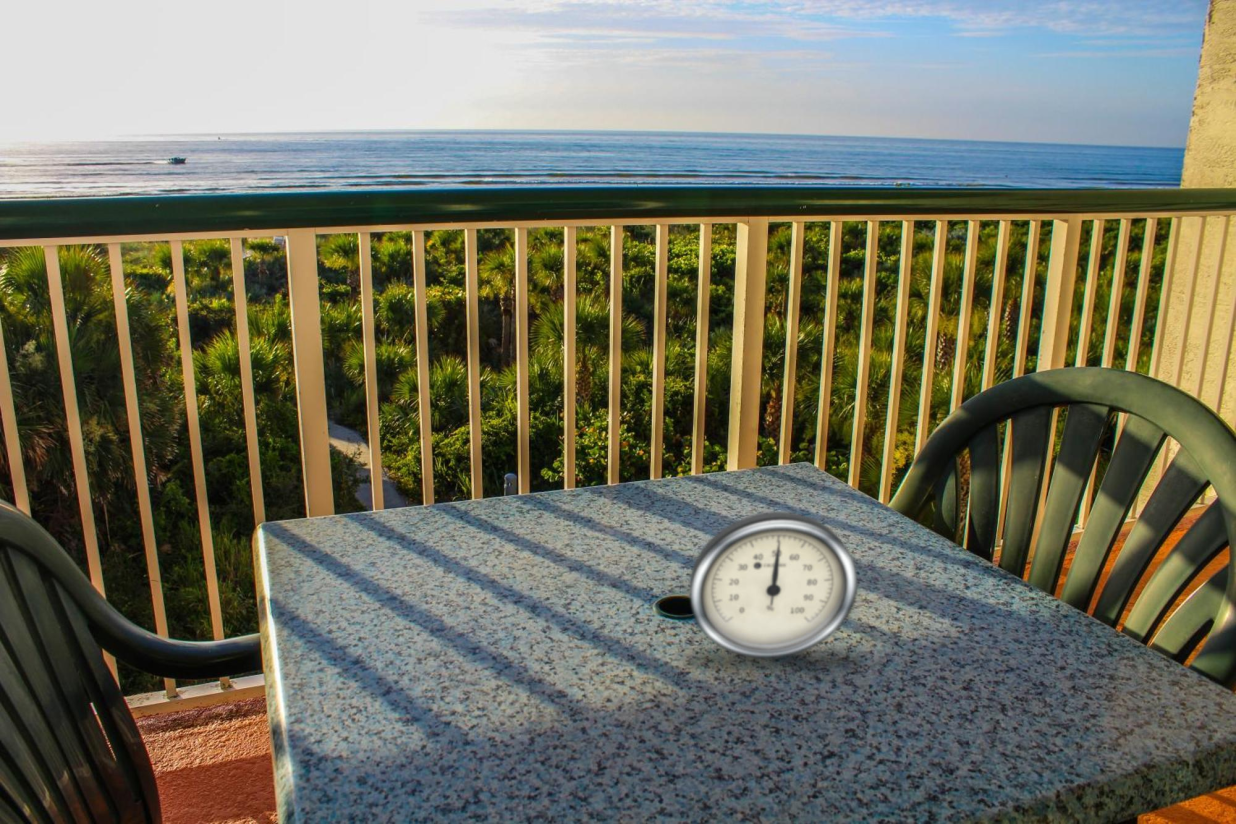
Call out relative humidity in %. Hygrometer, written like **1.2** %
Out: **50** %
